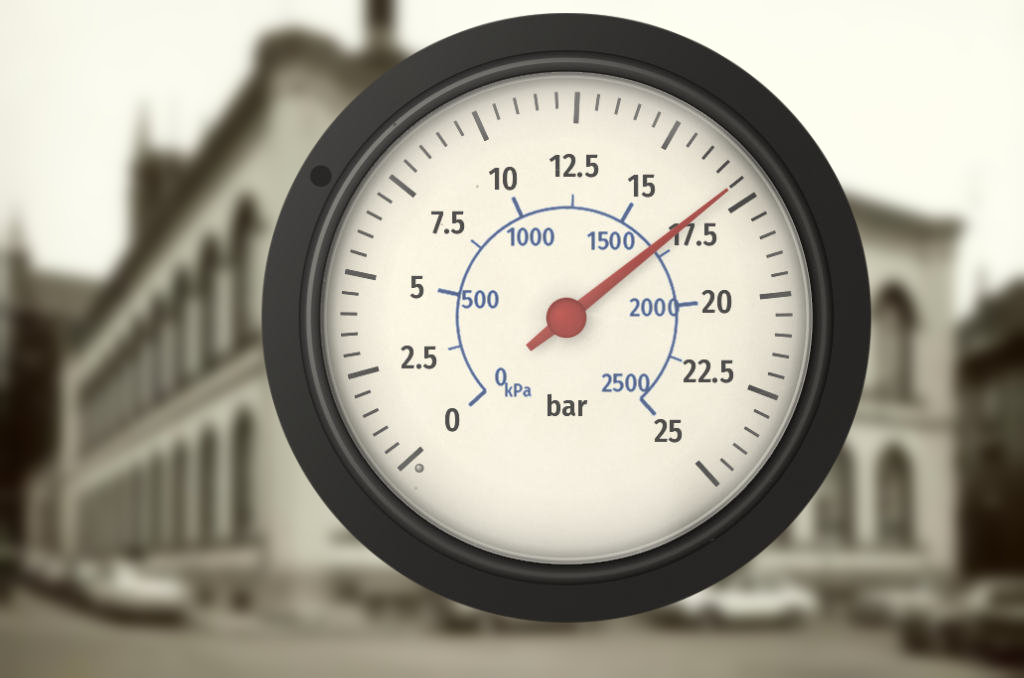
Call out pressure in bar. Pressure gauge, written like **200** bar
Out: **17** bar
